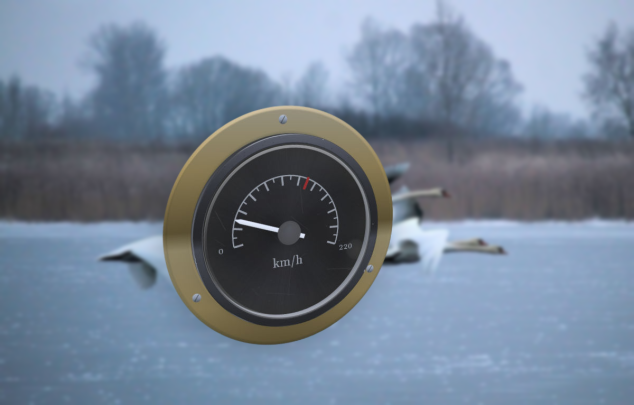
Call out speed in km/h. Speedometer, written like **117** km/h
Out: **30** km/h
